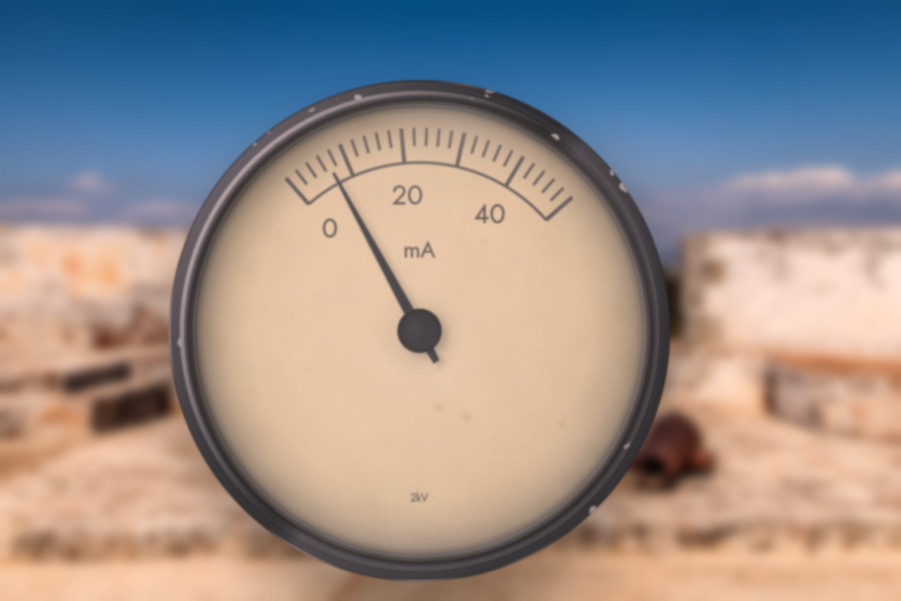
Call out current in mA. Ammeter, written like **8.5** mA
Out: **7** mA
